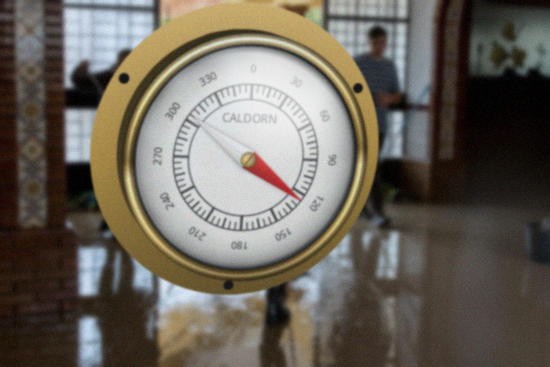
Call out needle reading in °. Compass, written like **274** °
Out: **125** °
